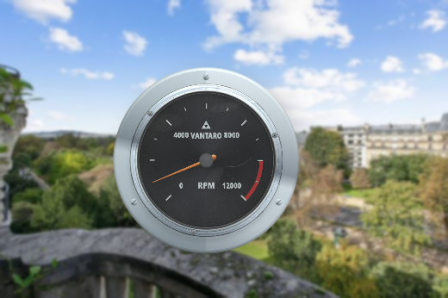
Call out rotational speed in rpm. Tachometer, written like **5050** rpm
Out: **1000** rpm
